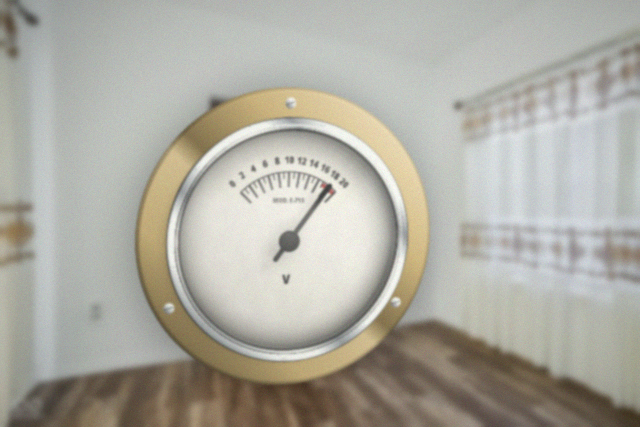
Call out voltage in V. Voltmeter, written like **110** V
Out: **18** V
